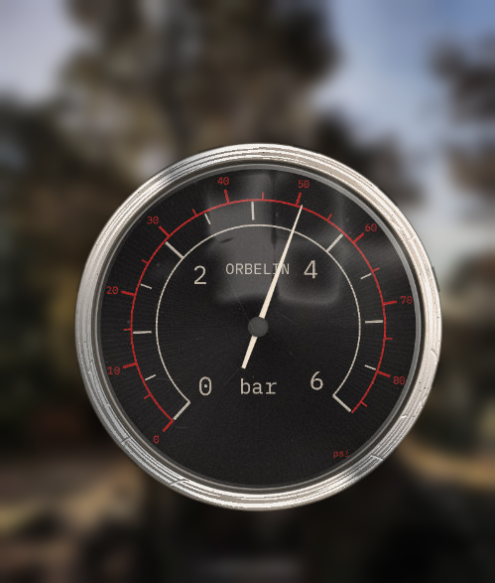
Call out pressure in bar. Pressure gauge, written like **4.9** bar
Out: **3.5** bar
